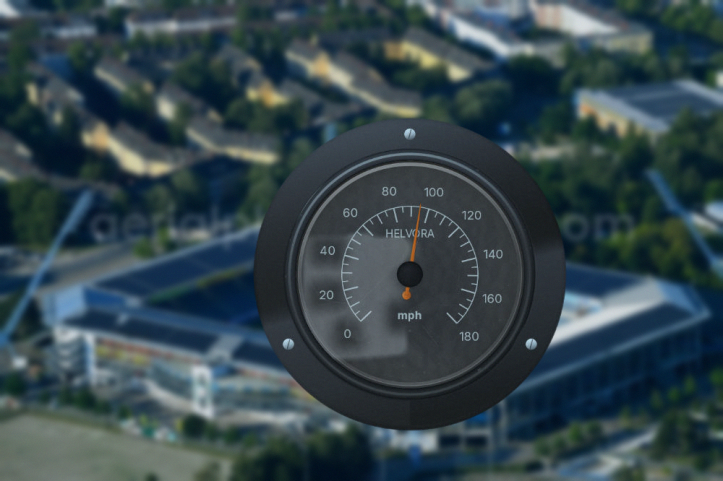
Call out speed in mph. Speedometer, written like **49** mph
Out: **95** mph
